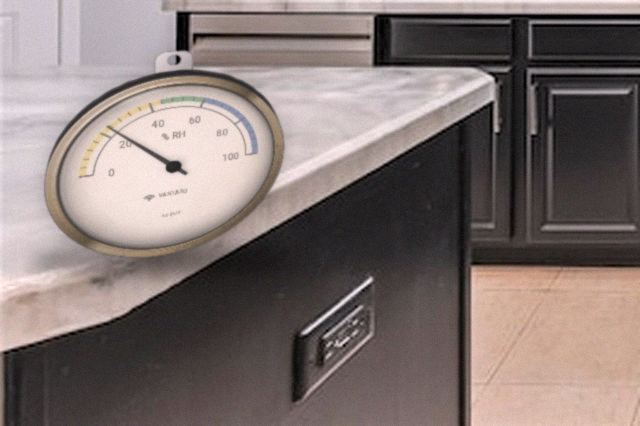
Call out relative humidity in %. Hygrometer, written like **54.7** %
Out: **24** %
